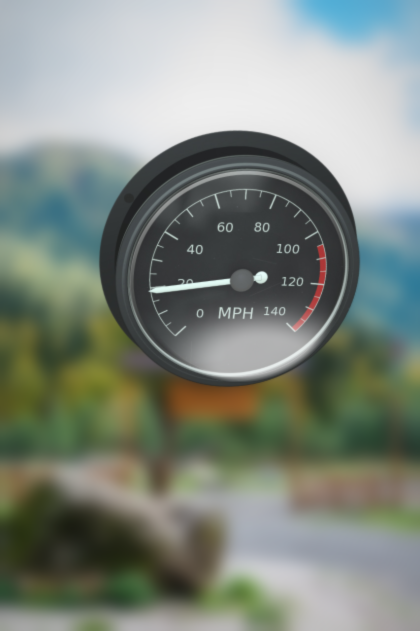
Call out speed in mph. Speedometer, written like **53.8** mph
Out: **20** mph
